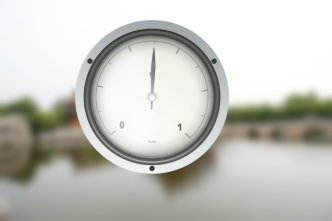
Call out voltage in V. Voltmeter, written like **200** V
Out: **0.5** V
